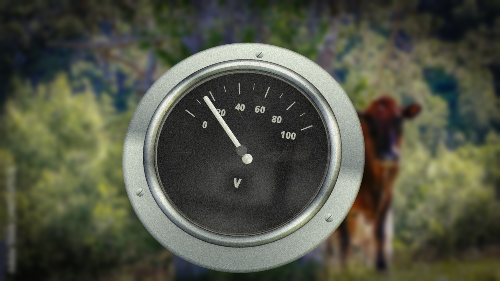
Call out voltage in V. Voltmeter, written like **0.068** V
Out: **15** V
